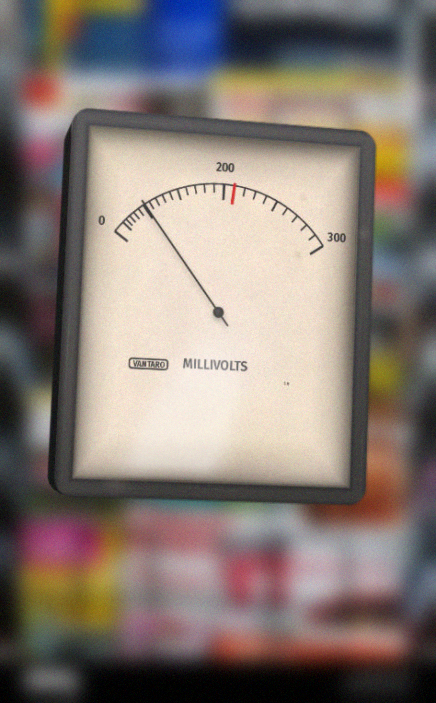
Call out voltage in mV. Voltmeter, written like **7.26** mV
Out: **100** mV
